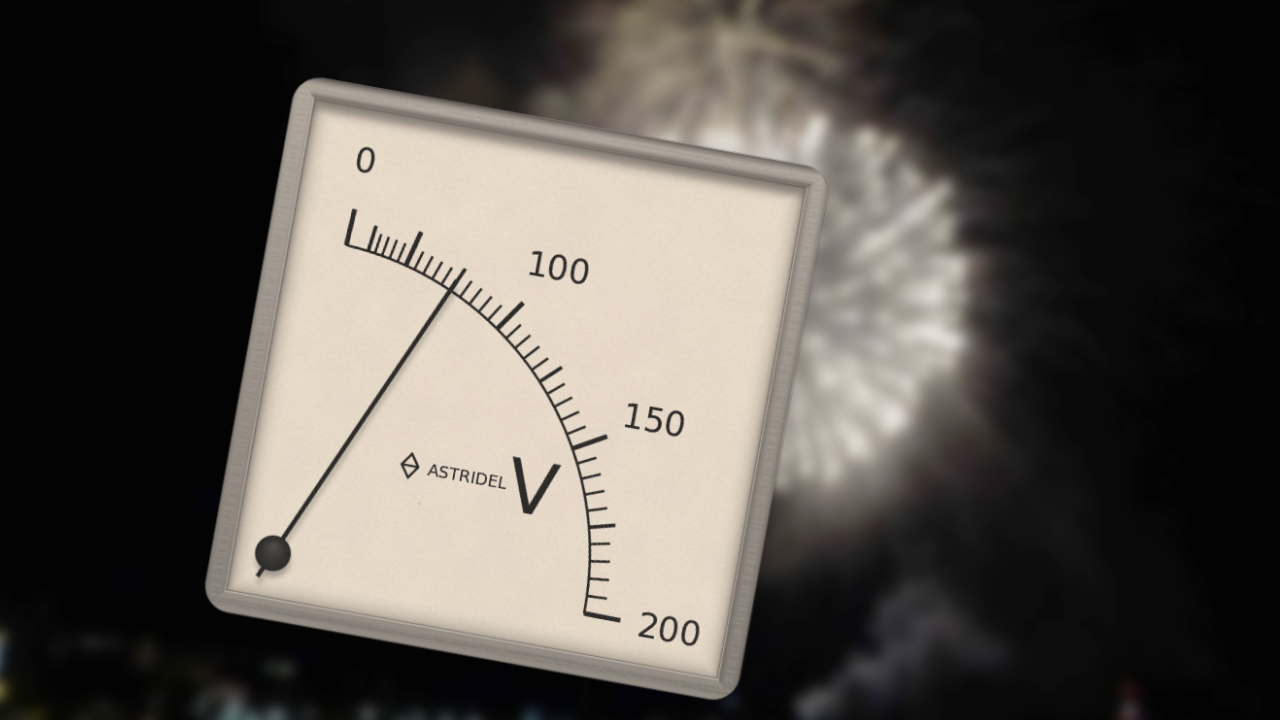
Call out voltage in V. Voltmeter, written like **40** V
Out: **75** V
